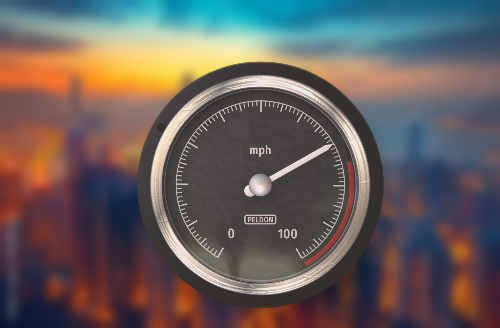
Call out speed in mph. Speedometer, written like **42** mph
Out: **70** mph
